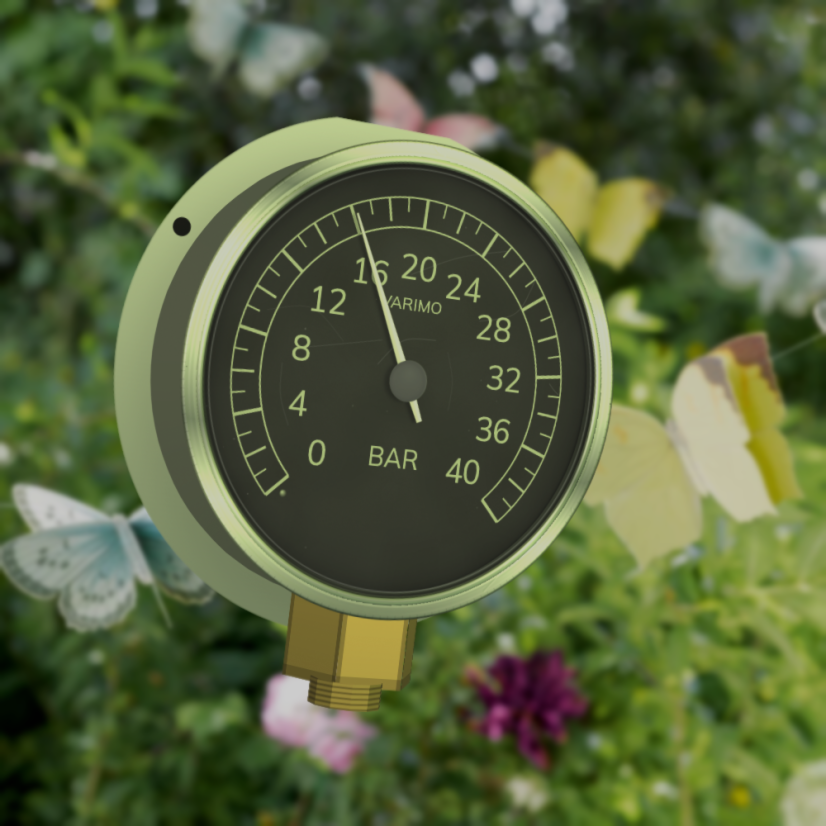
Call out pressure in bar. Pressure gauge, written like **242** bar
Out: **16** bar
